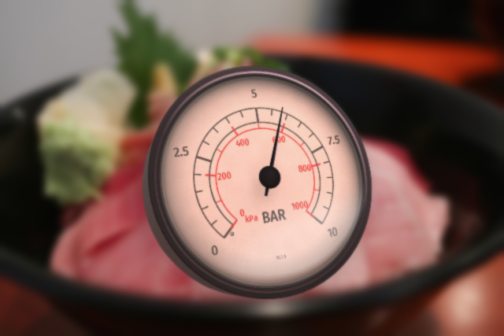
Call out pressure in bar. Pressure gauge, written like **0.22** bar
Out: **5.75** bar
